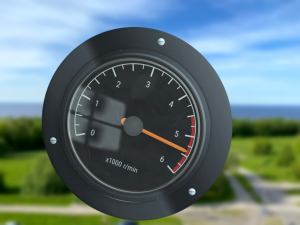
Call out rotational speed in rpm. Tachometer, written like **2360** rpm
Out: **5375** rpm
